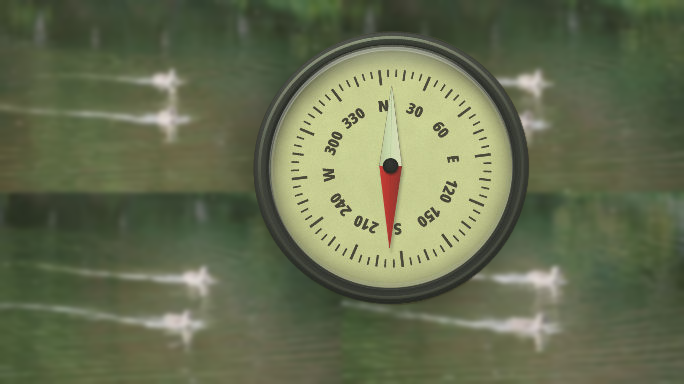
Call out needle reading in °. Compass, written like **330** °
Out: **187.5** °
